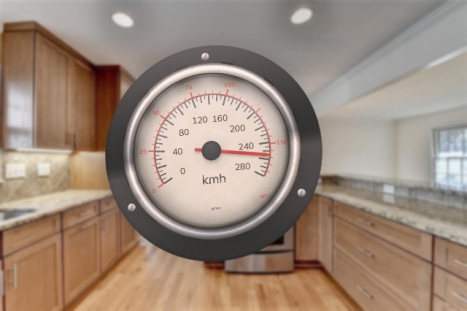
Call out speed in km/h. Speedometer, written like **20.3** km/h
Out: **255** km/h
